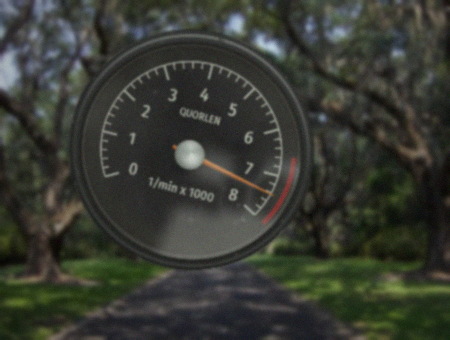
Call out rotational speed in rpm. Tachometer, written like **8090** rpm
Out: **7400** rpm
